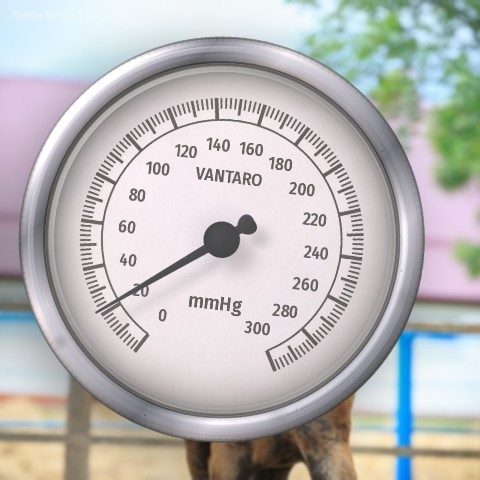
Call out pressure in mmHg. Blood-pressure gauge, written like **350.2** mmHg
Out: **22** mmHg
